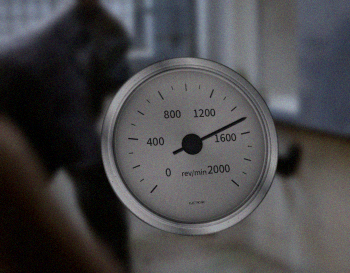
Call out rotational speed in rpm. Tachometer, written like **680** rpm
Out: **1500** rpm
